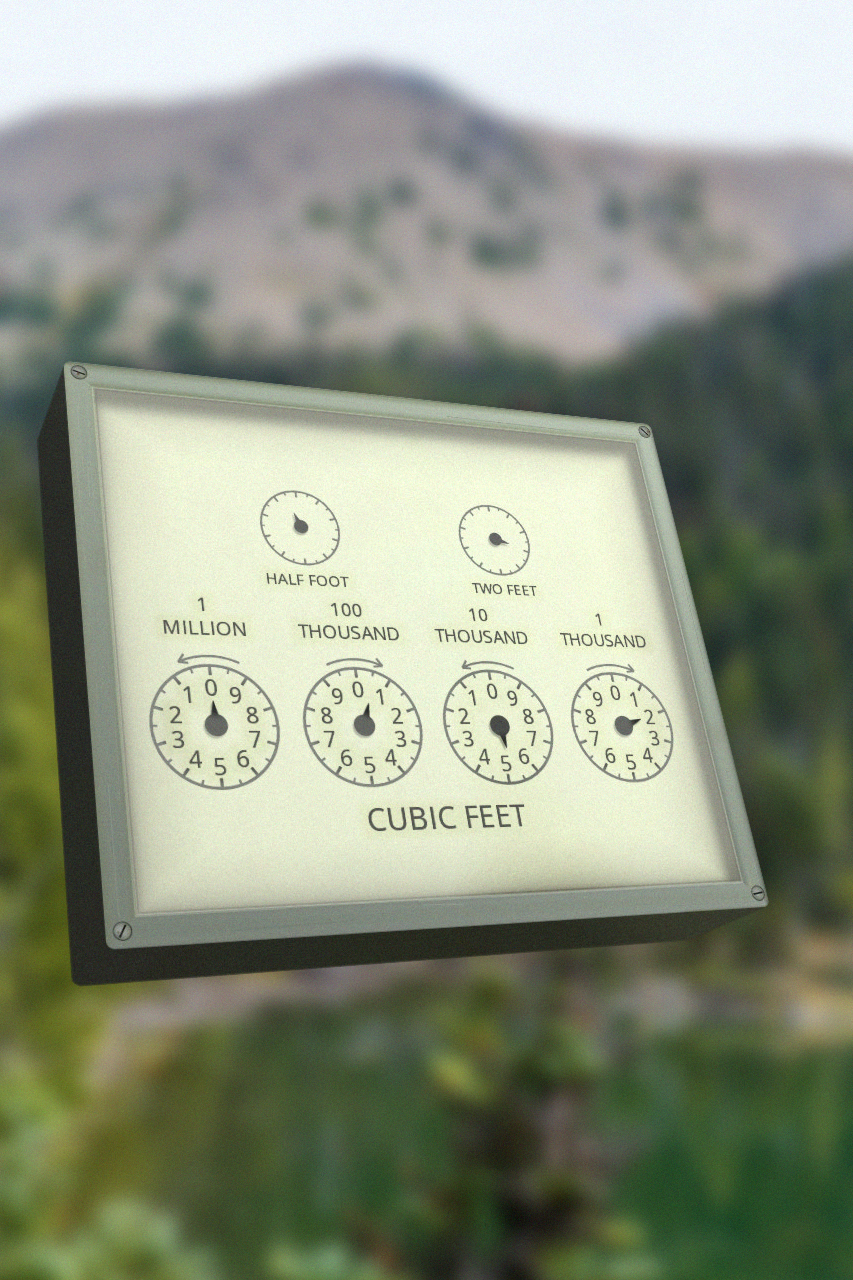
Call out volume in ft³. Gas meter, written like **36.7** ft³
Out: **5200** ft³
